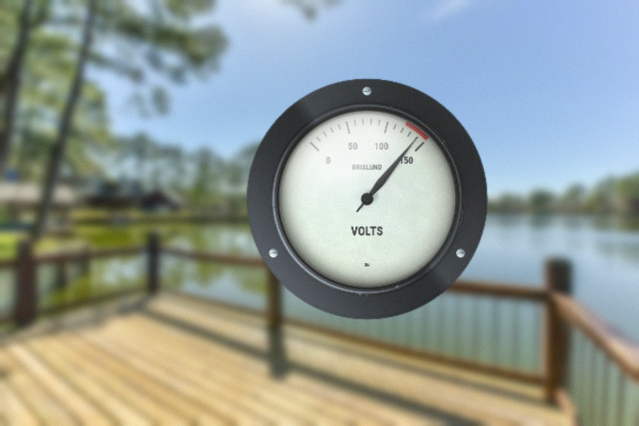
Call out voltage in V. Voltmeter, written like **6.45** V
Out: **140** V
